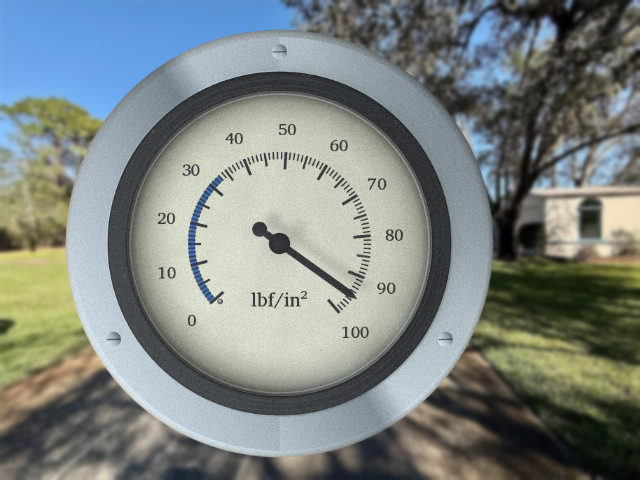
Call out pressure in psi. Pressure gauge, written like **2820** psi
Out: **95** psi
